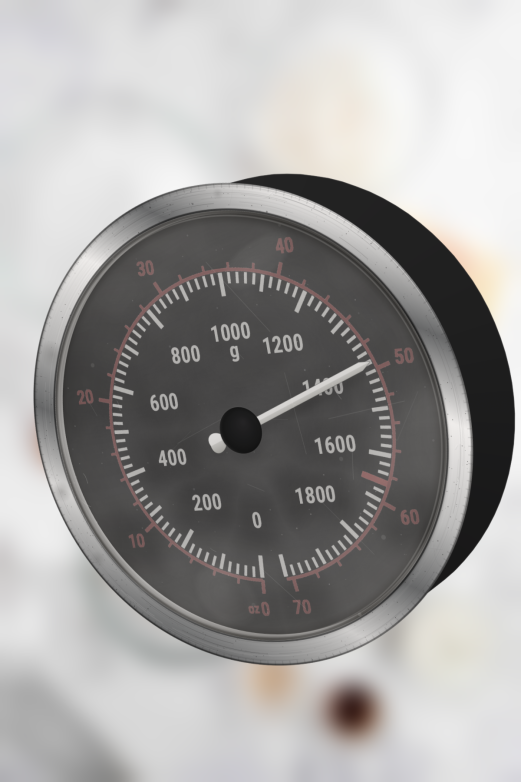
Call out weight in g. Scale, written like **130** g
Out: **1400** g
